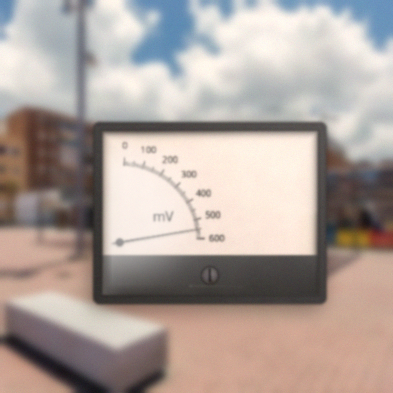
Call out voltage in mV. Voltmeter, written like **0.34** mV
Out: **550** mV
